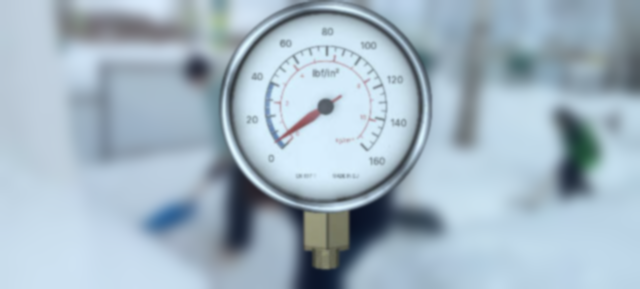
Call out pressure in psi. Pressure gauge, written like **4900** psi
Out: **5** psi
